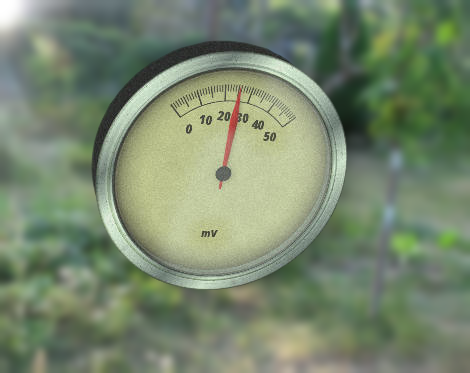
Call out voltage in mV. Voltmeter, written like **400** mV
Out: **25** mV
